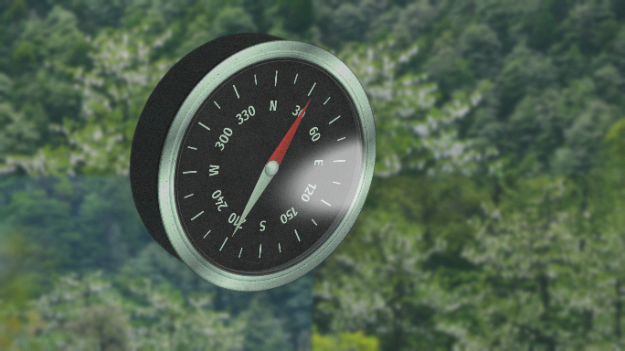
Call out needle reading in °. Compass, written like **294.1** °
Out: **30** °
